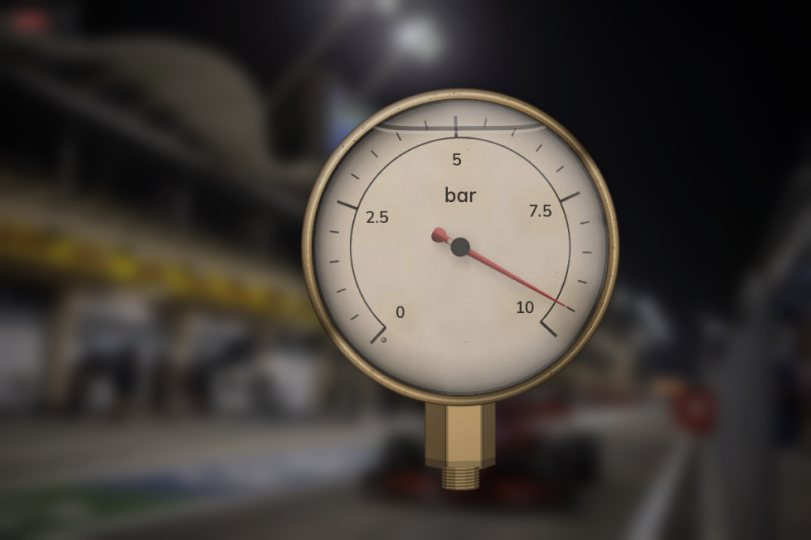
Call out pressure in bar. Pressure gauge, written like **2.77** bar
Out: **9.5** bar
